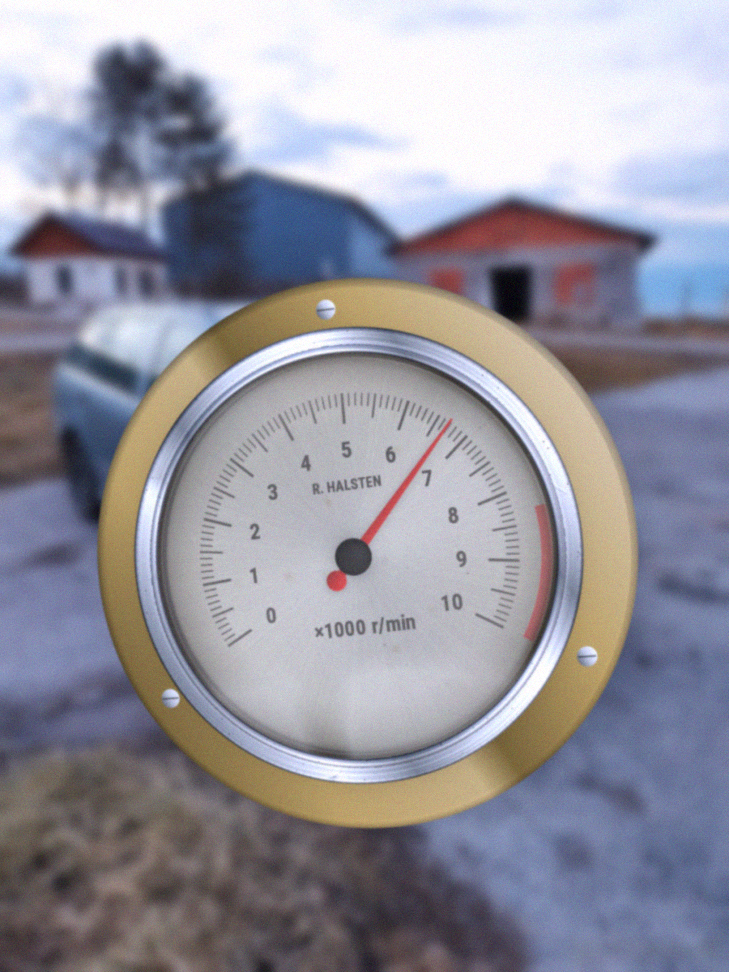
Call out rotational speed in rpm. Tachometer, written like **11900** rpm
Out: **6700** rpm
